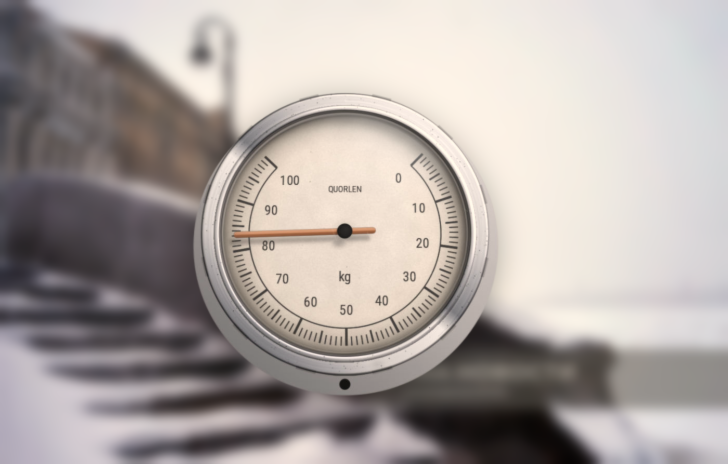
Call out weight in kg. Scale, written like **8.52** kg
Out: **83** kg
